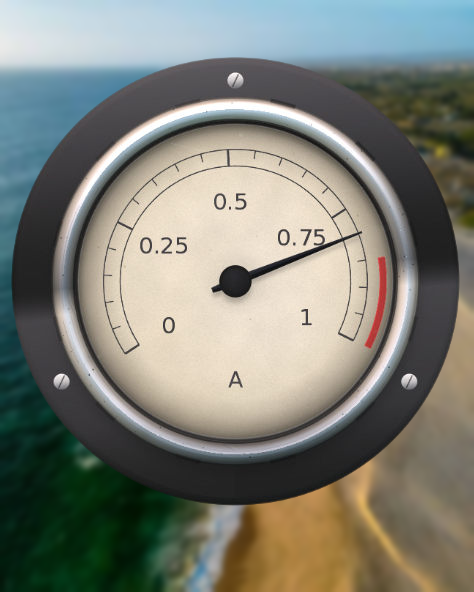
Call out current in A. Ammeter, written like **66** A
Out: **0.8** A
